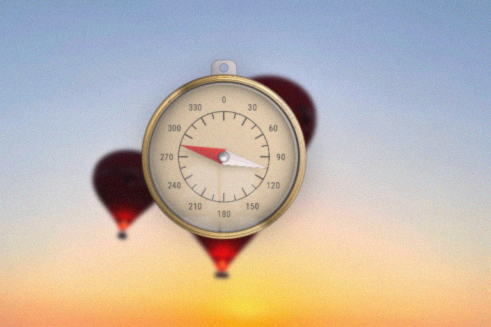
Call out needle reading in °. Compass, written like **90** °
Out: **285** °
